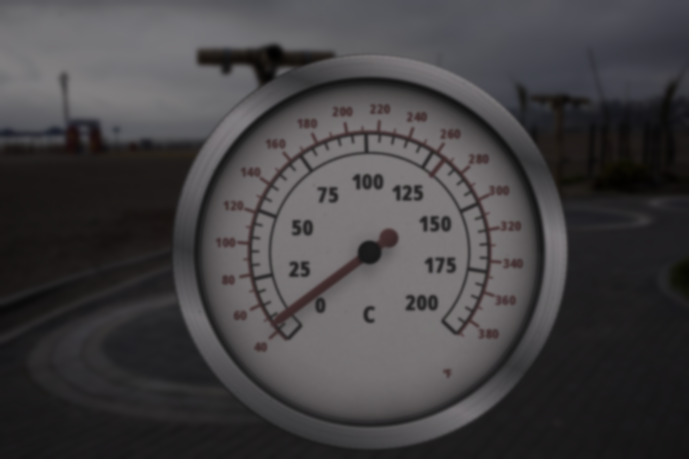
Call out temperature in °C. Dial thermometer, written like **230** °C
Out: **7.5** °C
